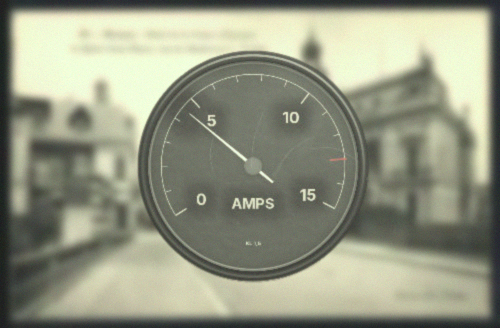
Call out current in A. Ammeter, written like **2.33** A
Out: **4.5** A
